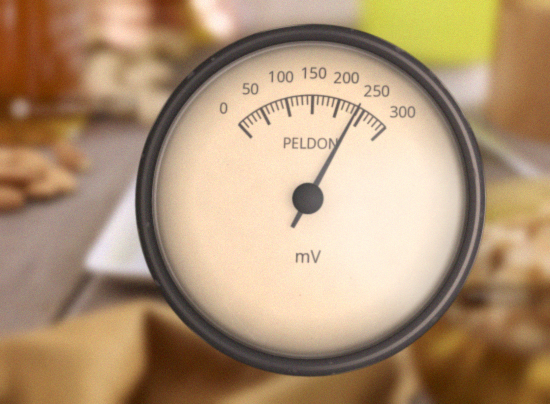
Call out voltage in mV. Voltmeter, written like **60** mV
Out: **240** mV
